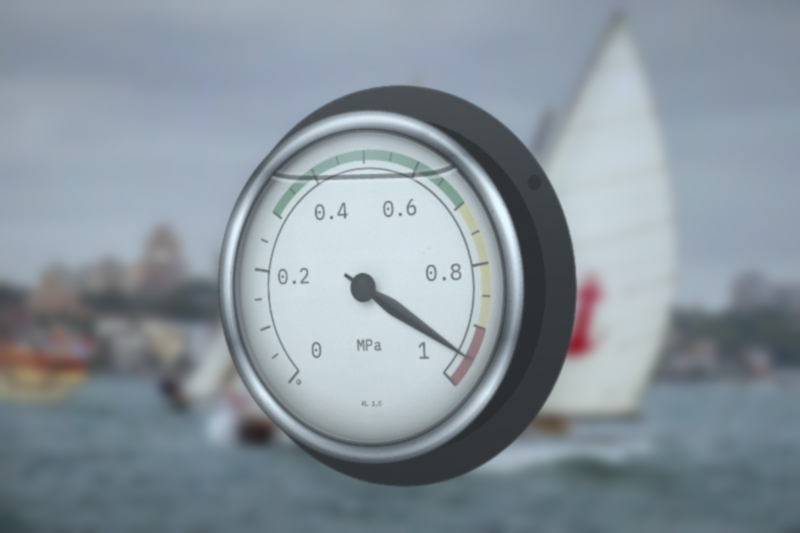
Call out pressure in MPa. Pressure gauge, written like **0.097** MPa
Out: **0.95** MPa
